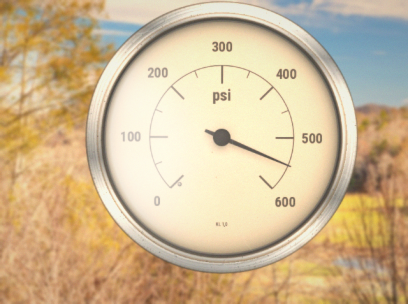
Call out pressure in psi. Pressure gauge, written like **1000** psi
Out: **550** psi
